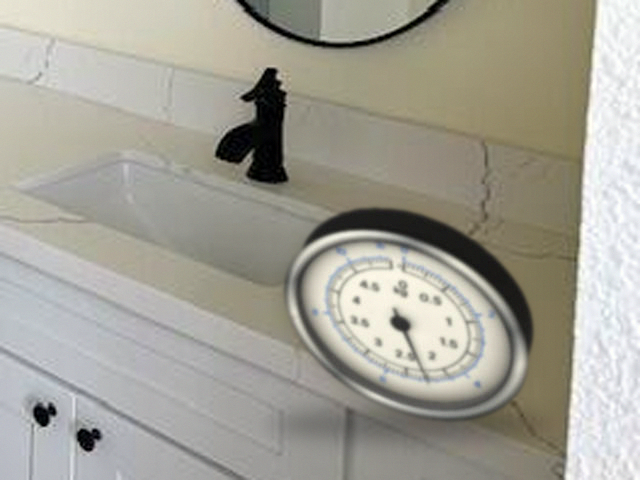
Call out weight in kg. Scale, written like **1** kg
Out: **2.25** kg
